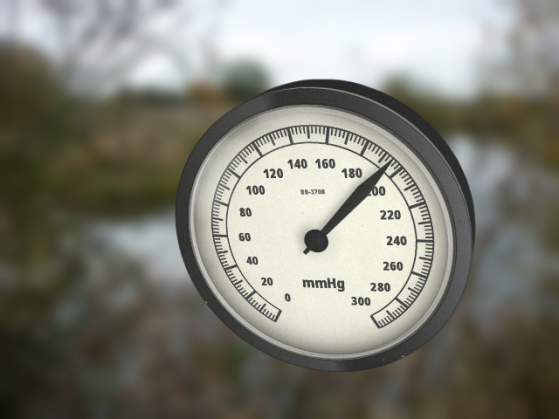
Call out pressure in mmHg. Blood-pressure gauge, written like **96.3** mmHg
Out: **194** mmHg
